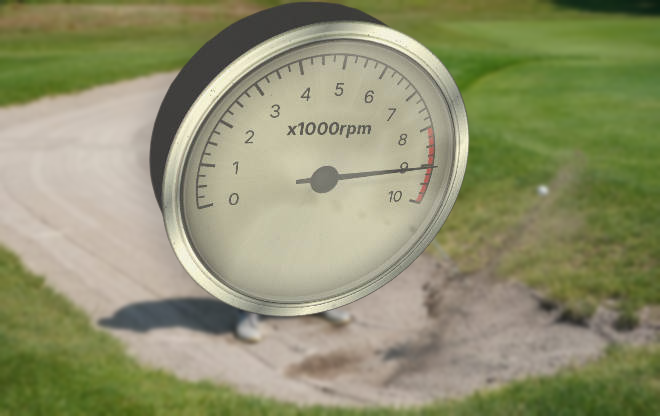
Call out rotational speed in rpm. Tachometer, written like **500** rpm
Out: **9000** rpm
